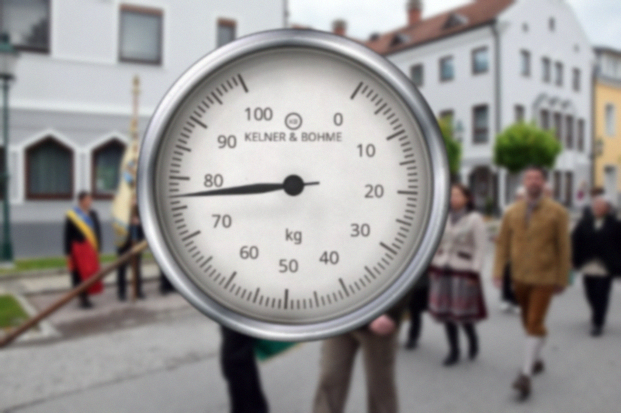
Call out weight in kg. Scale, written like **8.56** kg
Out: **77** kg
